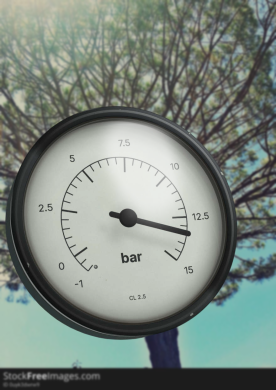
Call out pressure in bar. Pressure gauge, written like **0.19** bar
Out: **13.5** bar
